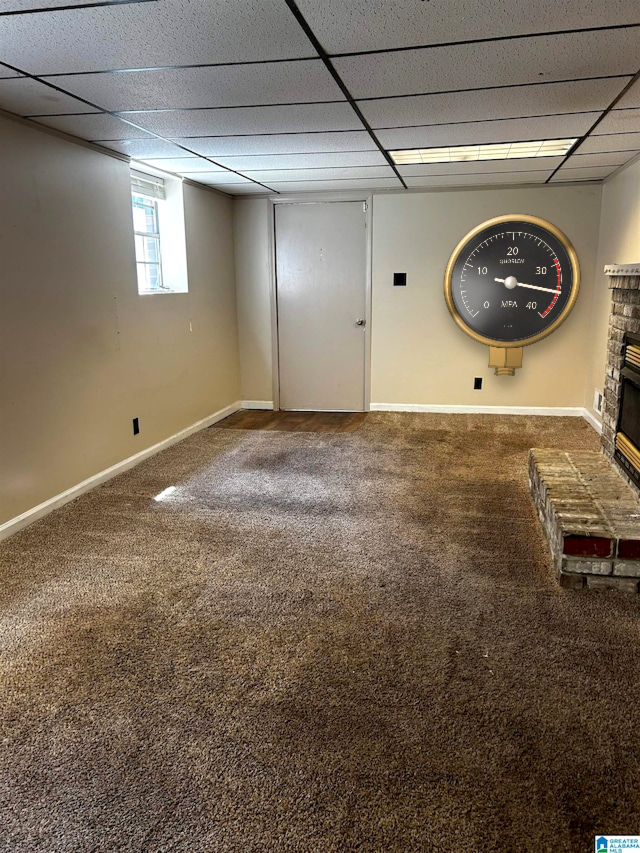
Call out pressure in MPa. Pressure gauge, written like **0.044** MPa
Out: **35** MPa
